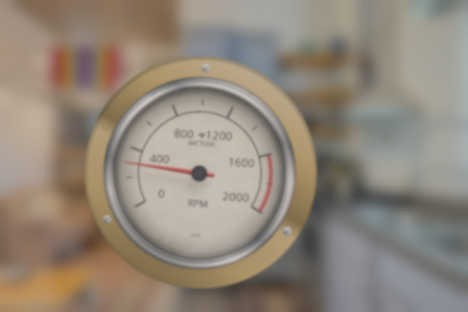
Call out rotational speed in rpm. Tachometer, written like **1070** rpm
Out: **300** rpm
